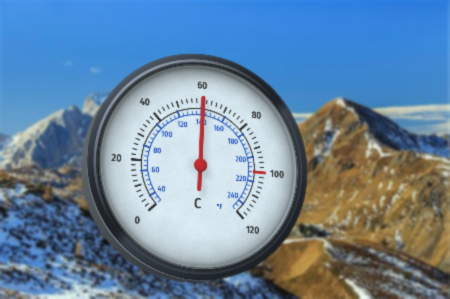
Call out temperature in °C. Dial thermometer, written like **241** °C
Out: **60** °C
